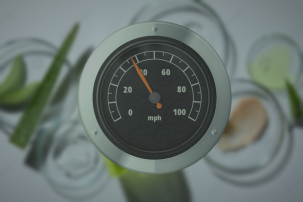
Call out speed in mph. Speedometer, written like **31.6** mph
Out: **37.5** mph
